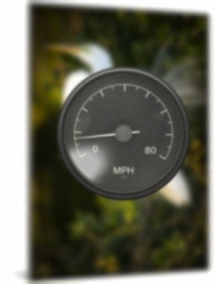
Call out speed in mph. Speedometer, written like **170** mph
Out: **7.5** mph
